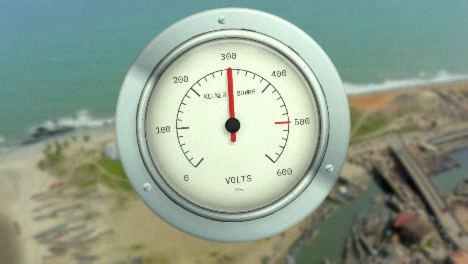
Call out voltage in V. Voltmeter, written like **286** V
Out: **300** V
